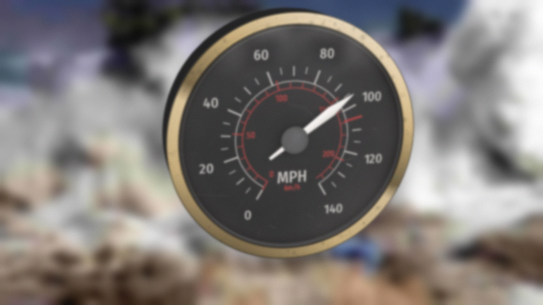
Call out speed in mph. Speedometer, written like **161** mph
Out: **95** mph
